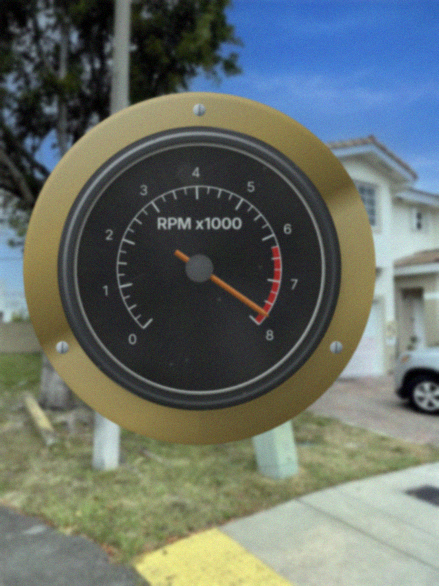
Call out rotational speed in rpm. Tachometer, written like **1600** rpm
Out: **7750** rpm
